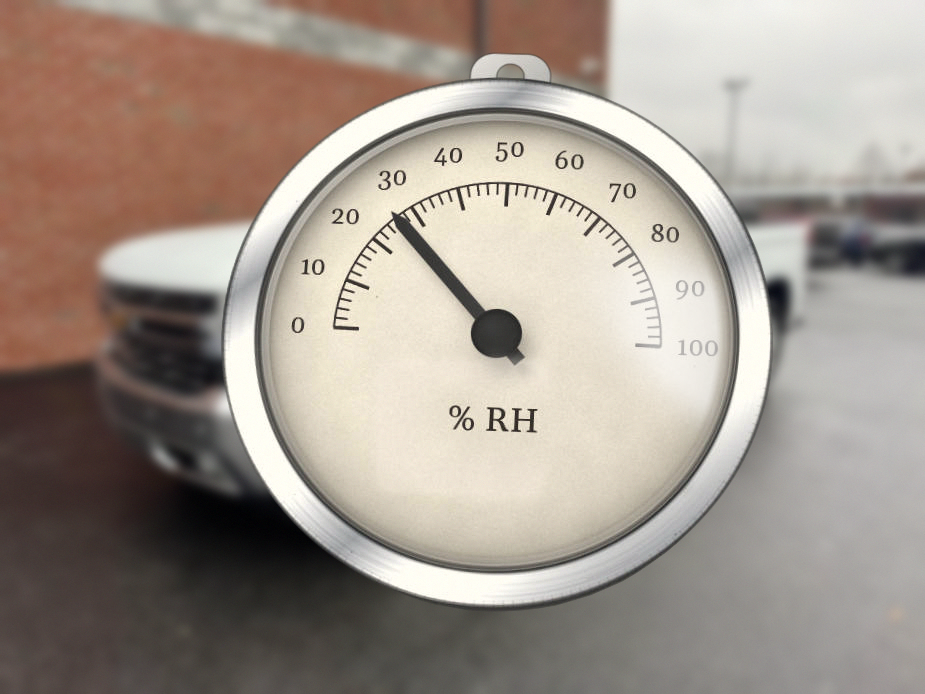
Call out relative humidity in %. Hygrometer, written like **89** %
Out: **26** %
